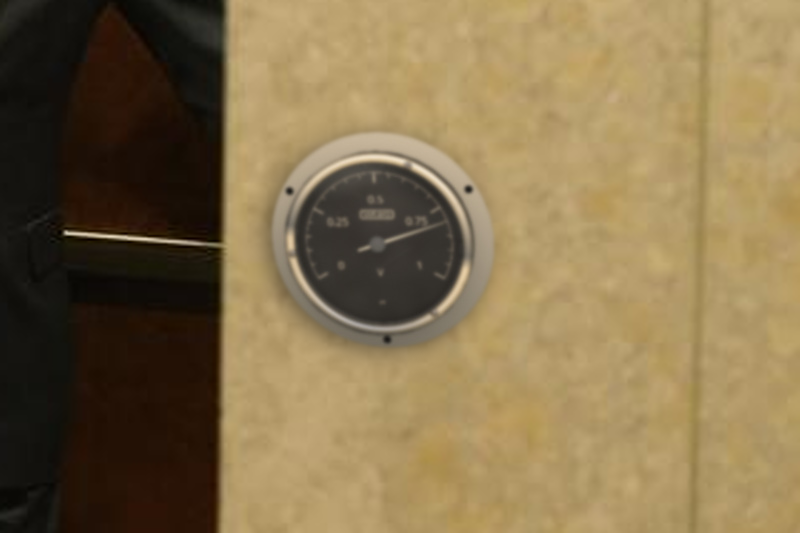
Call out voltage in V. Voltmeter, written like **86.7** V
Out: **0.8** V
